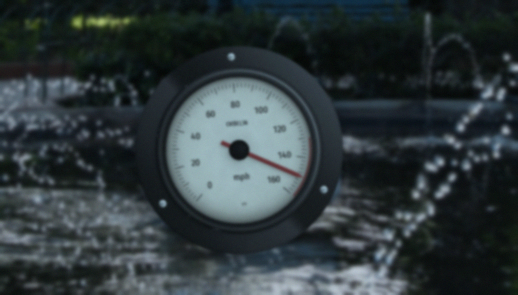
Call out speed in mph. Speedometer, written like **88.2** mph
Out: **150** mph
